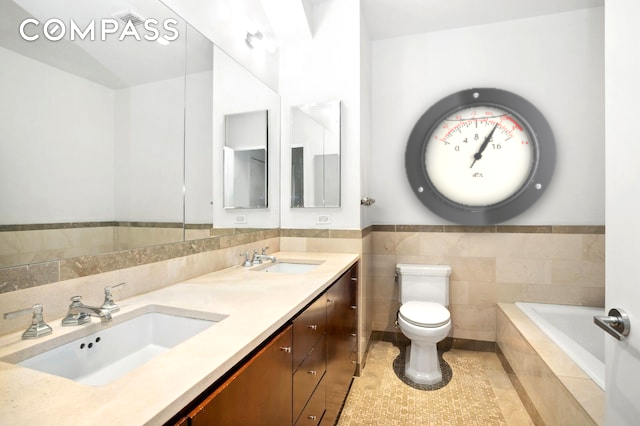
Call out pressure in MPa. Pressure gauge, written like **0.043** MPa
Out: **12** MPa
